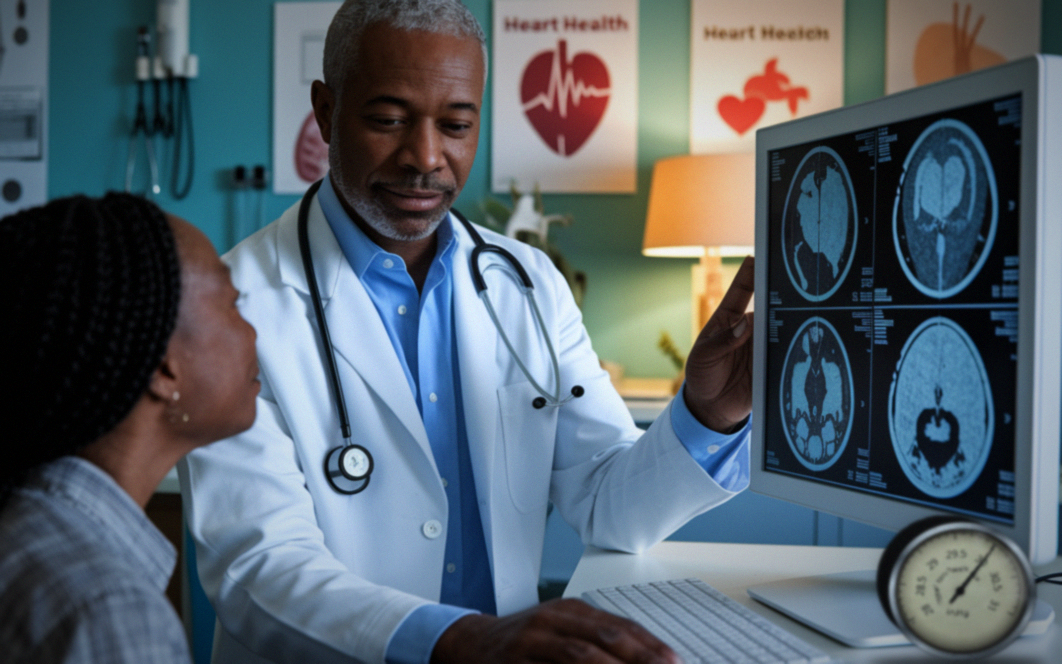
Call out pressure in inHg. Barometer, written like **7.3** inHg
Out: **30** inHg
